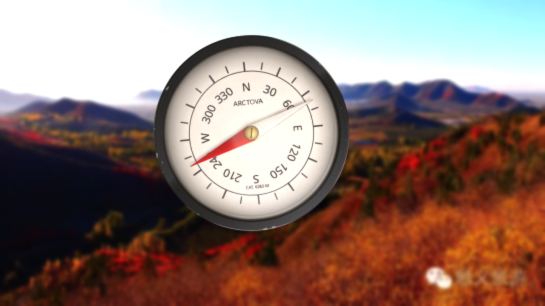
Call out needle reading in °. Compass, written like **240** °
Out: **247.5** °
